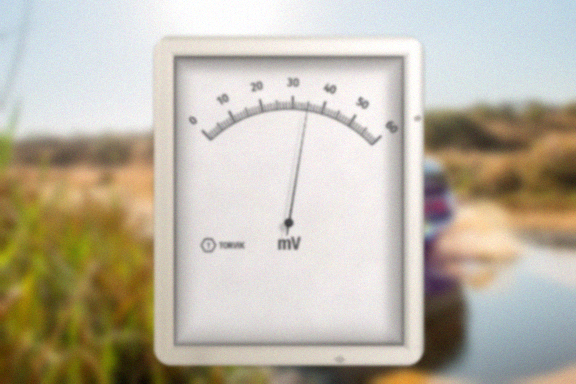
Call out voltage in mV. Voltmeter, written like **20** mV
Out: **35** mV
